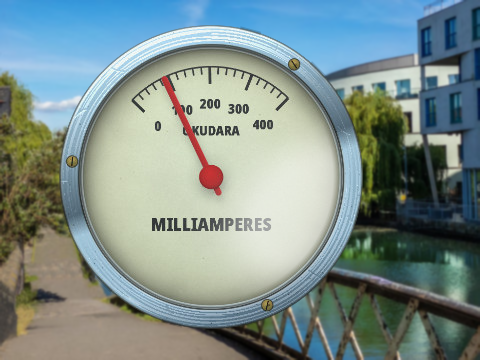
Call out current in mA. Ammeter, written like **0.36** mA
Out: **90** mA
